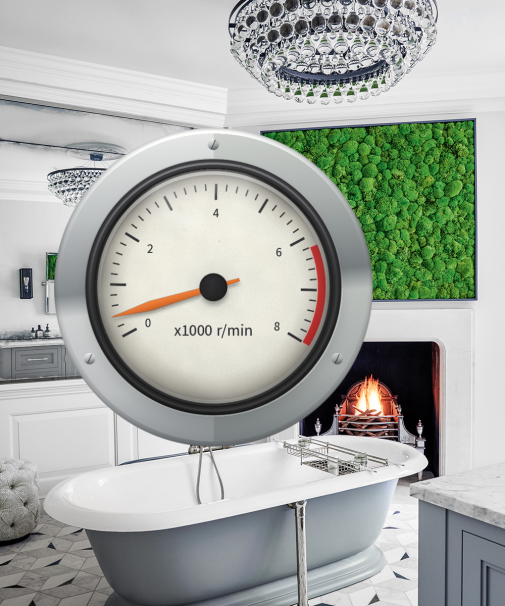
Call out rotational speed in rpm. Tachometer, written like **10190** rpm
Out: **400** rpm
